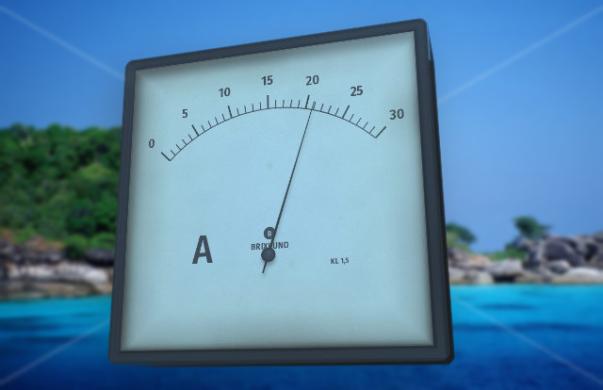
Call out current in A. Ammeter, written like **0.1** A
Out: **21** A
